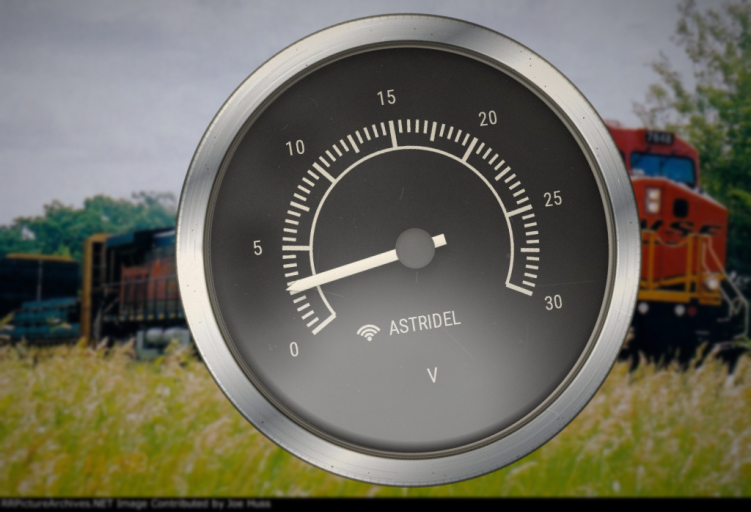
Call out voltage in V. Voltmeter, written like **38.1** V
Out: **2.75** V
